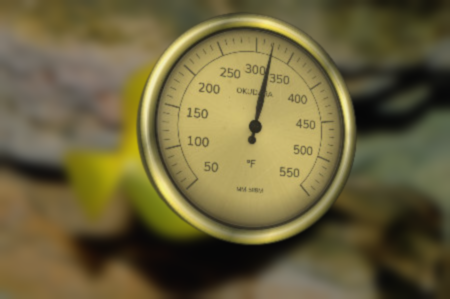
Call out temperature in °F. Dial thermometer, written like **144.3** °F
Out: **320** °F
